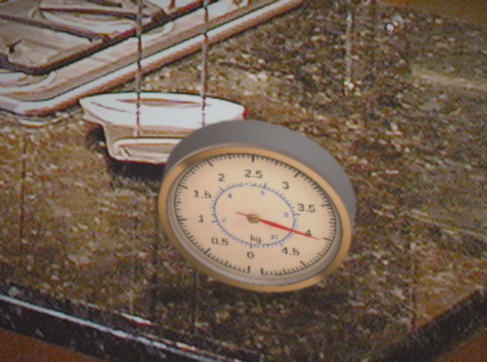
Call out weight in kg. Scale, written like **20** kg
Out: **4** kg
